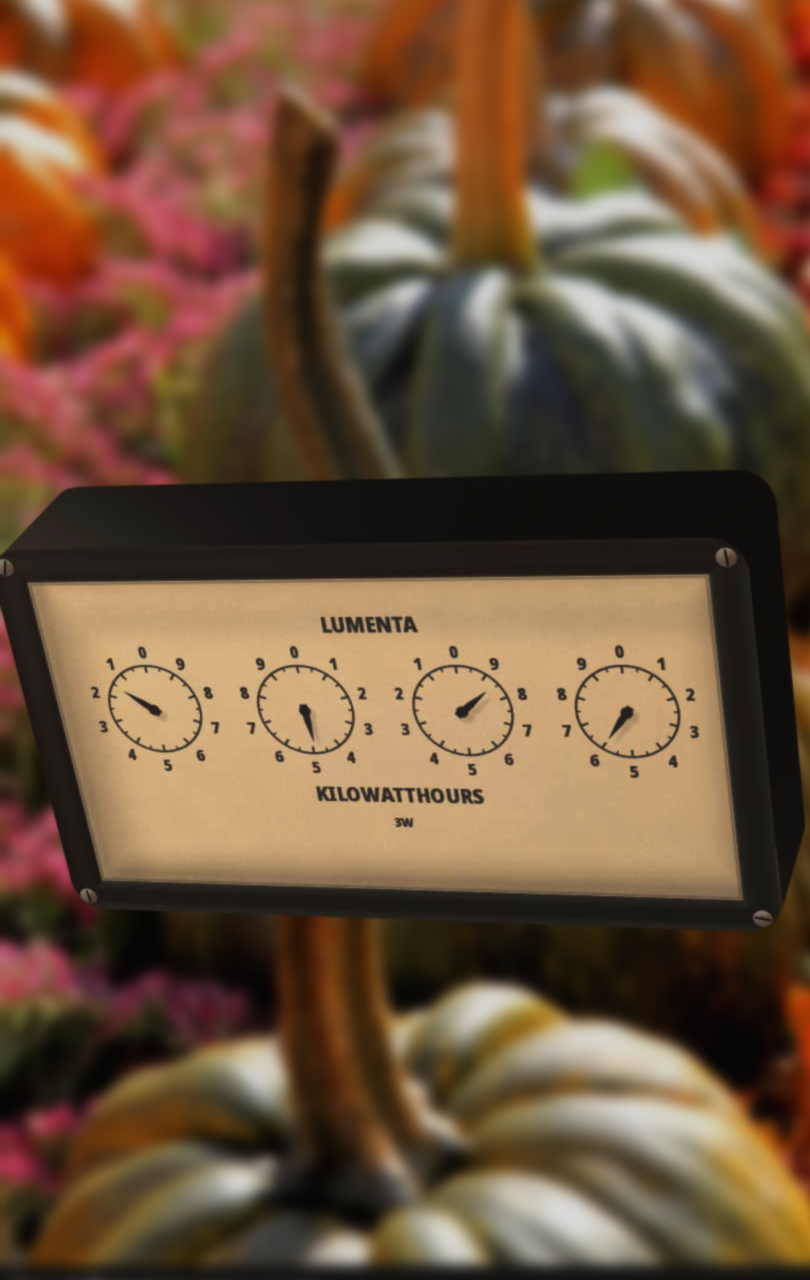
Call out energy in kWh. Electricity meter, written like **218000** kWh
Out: **1486** kWh
